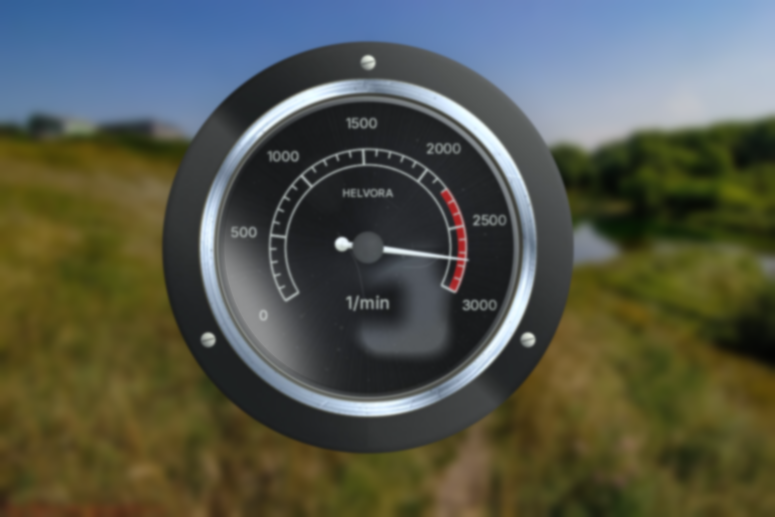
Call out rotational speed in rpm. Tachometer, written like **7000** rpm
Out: **2750** rpm
